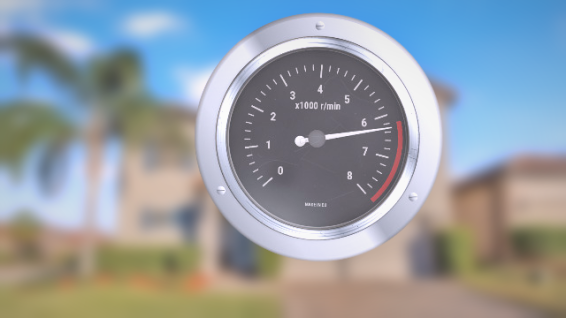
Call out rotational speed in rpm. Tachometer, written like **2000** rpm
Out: **6300** rpm
